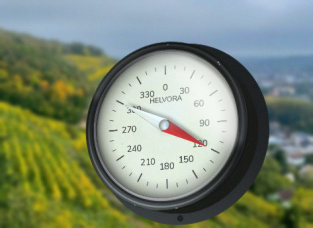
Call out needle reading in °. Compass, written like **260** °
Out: **120** °
